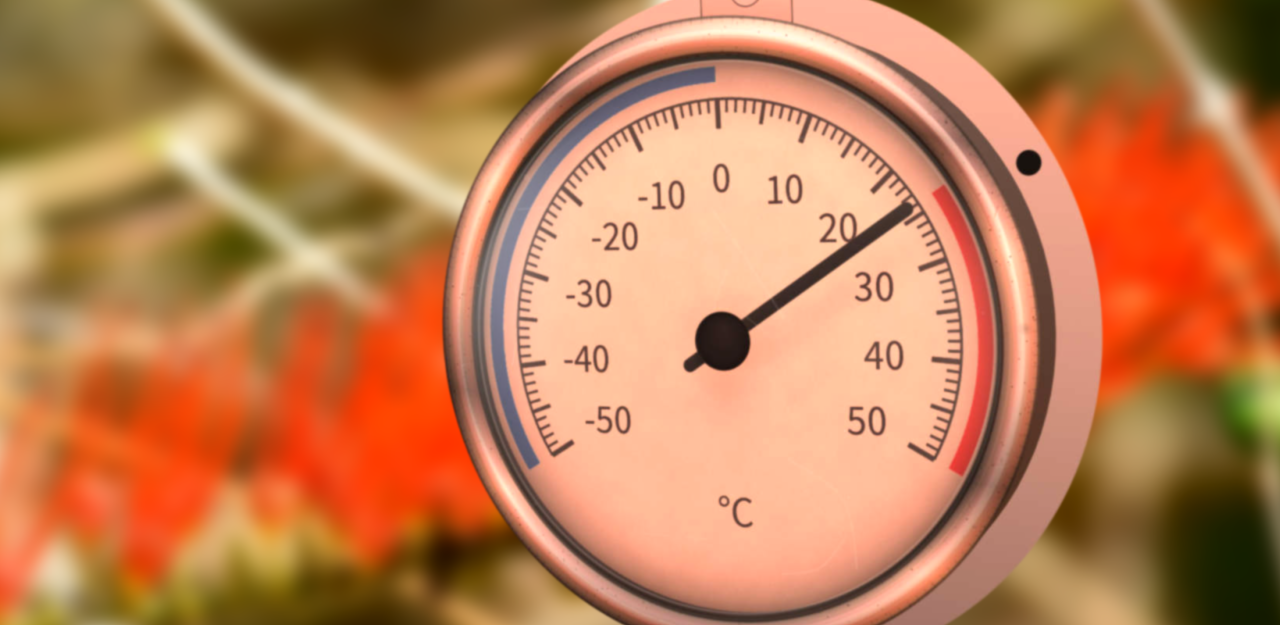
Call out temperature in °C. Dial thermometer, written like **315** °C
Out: **24** °C
